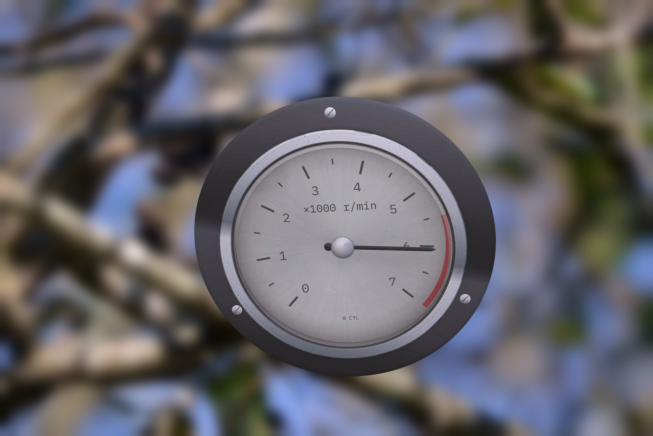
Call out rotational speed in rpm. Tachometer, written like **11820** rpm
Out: **6000** rpm
